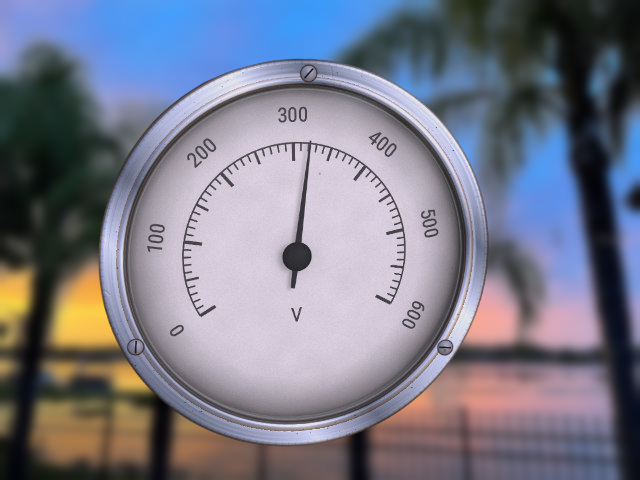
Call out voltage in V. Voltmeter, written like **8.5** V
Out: **320** V
